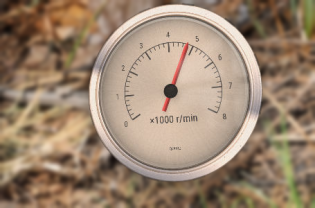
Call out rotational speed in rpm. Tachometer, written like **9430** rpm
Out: **4800** rpm
